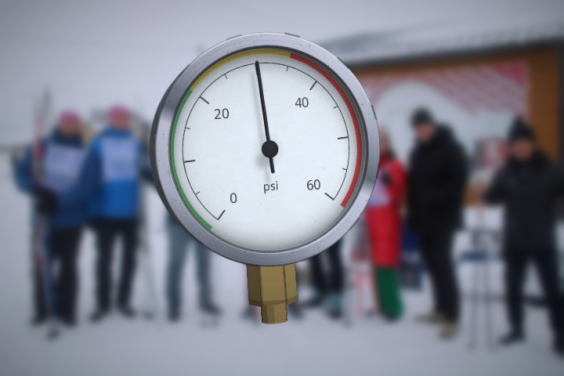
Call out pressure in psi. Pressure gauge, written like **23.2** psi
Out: **30** psi
